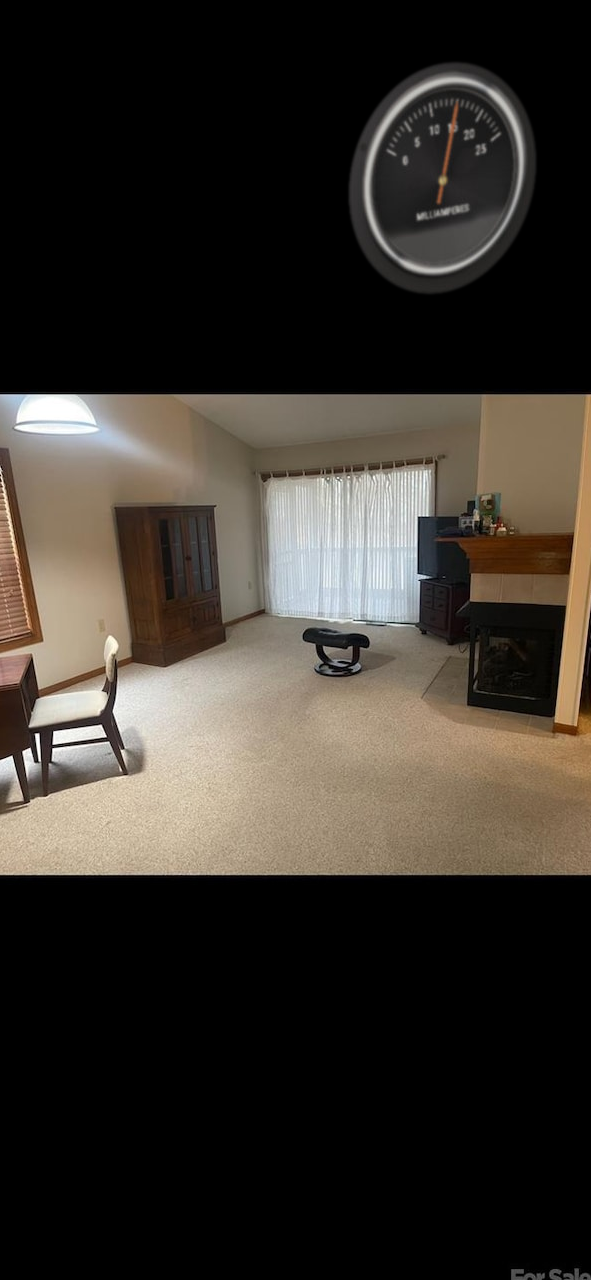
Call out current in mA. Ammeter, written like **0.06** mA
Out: **15** mA
